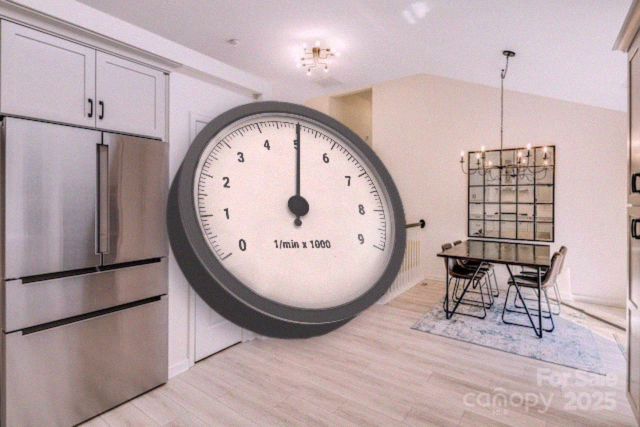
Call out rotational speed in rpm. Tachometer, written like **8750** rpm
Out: **5000** rpm
